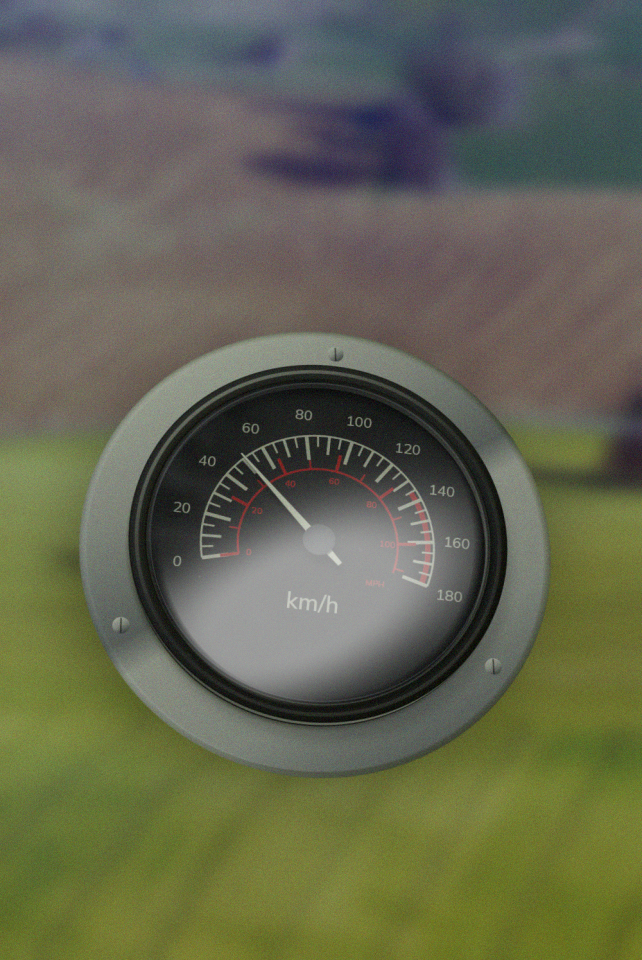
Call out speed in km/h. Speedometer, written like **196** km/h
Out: **50** km/h
